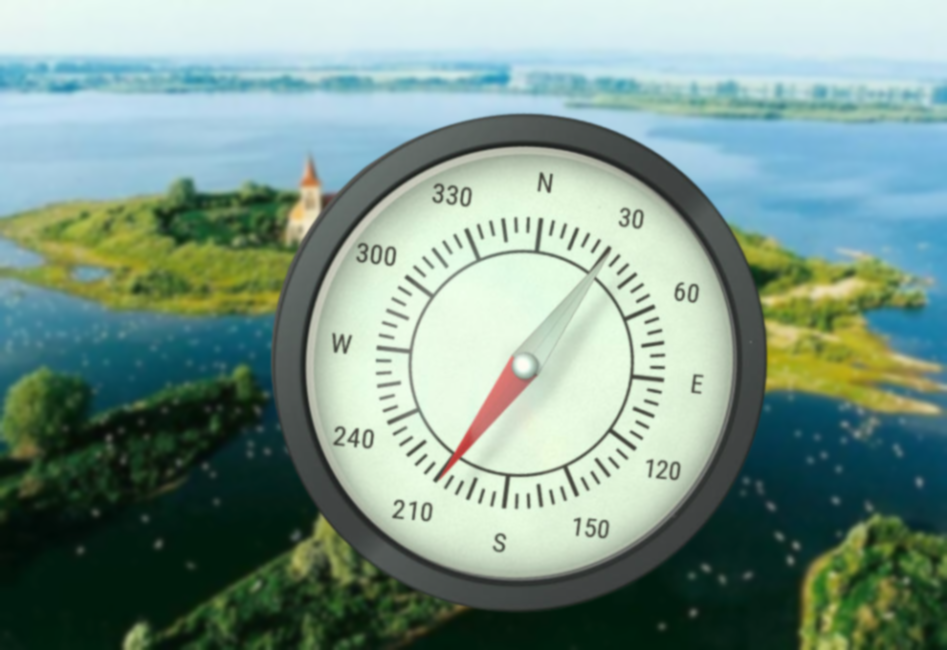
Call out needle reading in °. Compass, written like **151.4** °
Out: **210** °
